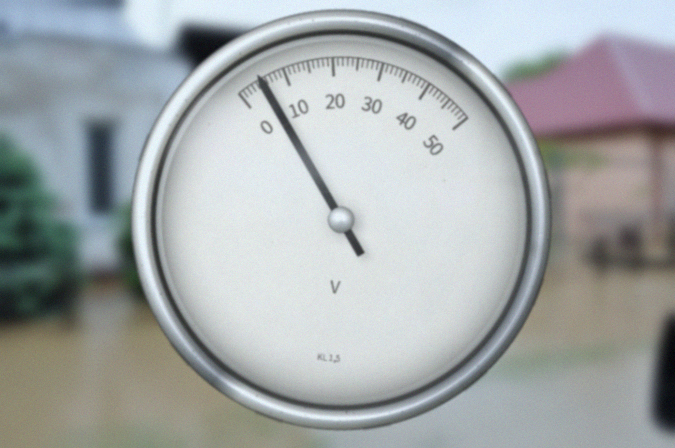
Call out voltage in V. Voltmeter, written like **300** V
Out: **5** V
